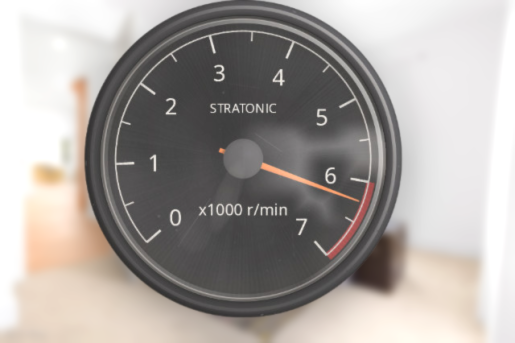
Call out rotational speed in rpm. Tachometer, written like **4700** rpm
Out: **6250** rpm
